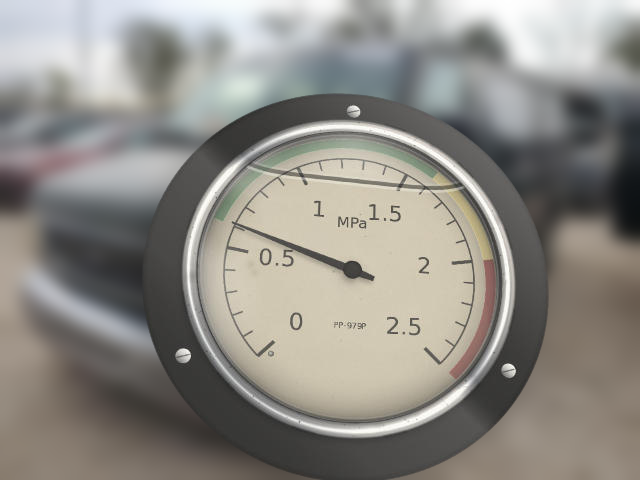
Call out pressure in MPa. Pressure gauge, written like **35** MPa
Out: **0.6** MPa
